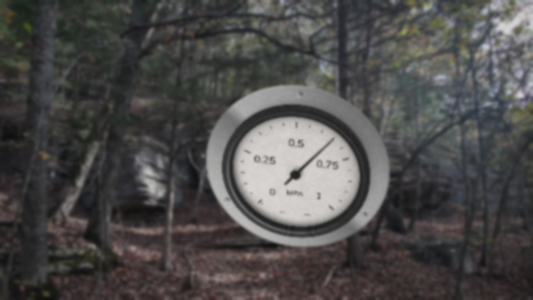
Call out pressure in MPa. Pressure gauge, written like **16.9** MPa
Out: **0.65** MPa
